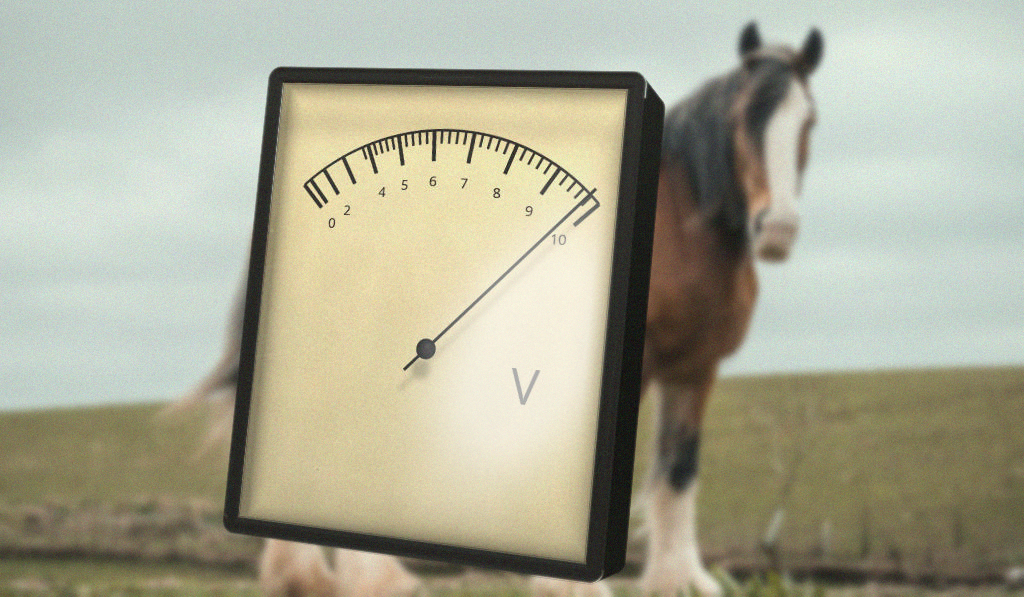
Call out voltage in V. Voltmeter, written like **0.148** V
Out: **9.8** V
